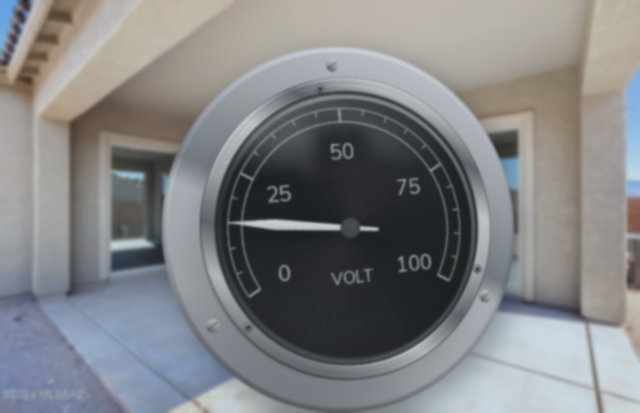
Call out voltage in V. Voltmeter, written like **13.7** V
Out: **15** V
